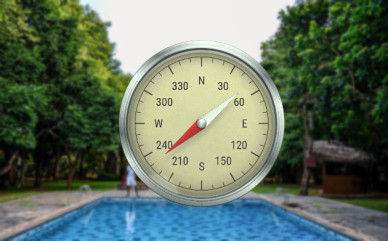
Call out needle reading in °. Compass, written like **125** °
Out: **230** °
